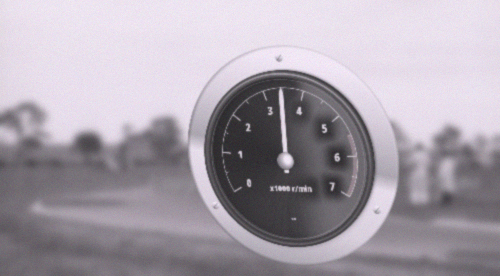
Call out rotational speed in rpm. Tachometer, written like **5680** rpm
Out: **3500** rpm
